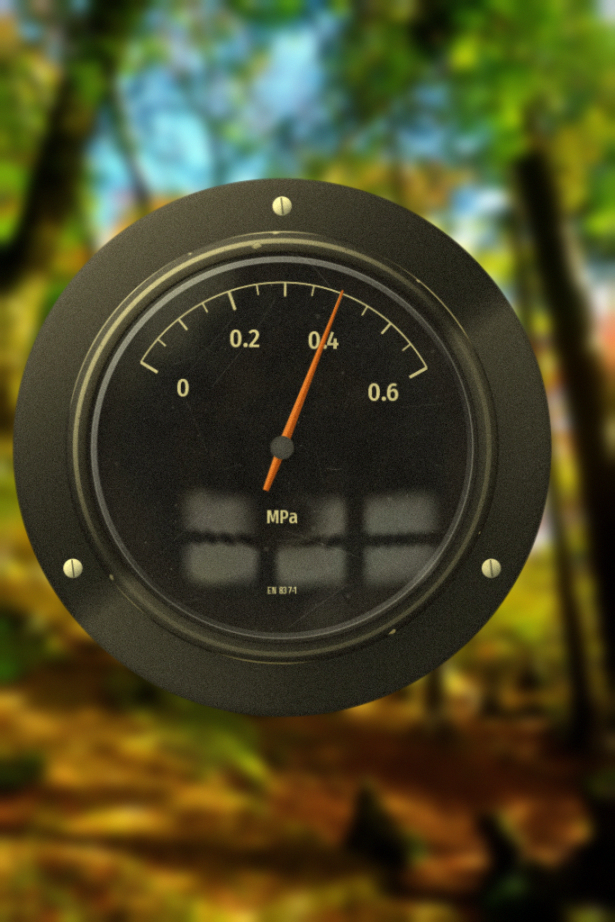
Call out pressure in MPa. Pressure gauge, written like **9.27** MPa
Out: **0.4** MPa
